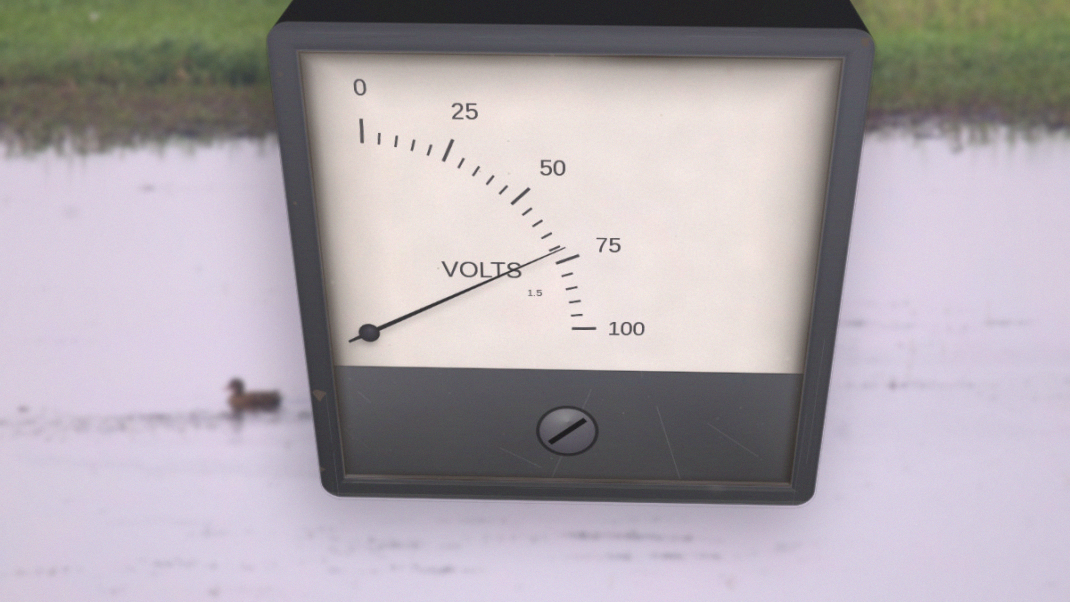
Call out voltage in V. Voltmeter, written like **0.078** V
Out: **70** V
